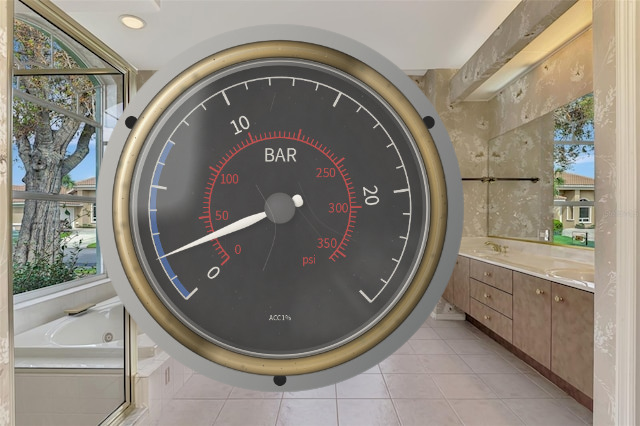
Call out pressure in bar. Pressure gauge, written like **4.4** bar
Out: **2** bar
